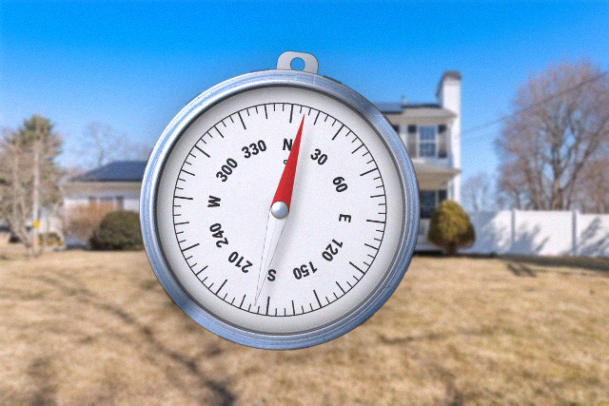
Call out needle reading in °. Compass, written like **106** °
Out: **7.5** °
